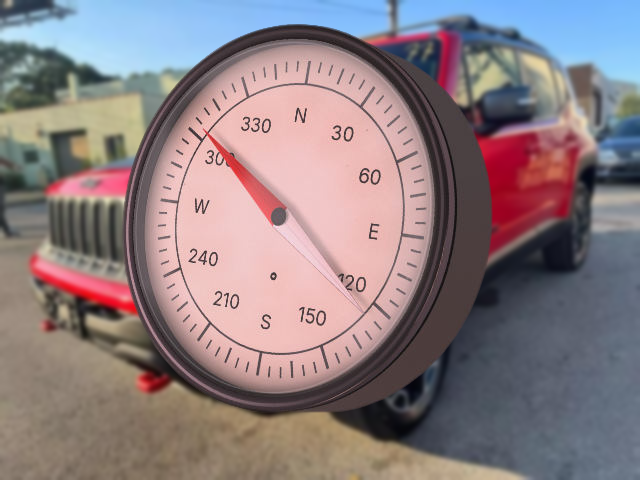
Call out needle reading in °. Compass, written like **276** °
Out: **305** °
